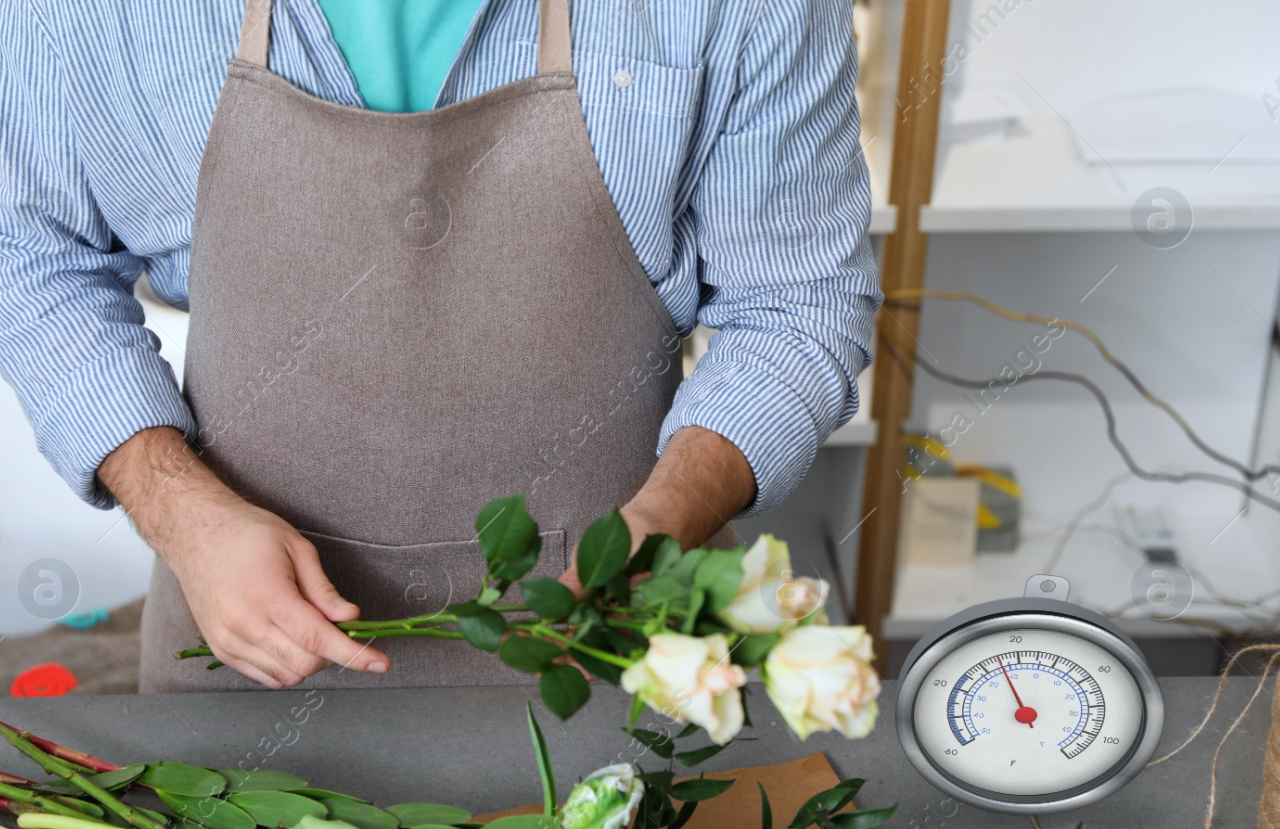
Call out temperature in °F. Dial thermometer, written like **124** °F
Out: **10** °F
